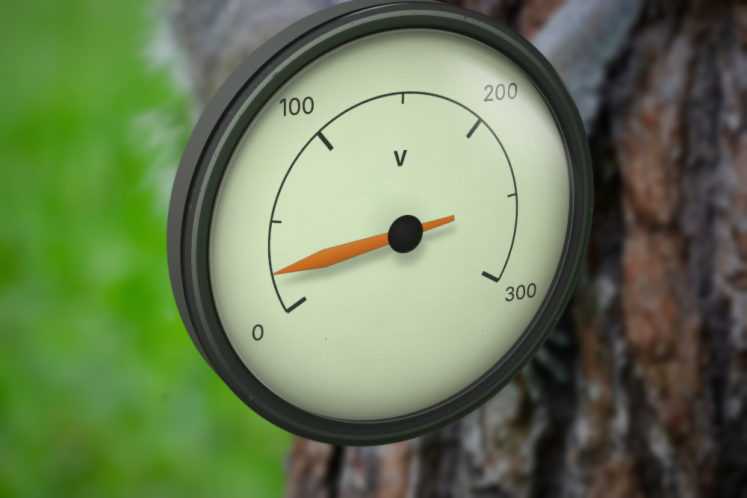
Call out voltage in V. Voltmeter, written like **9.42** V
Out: **25** V
